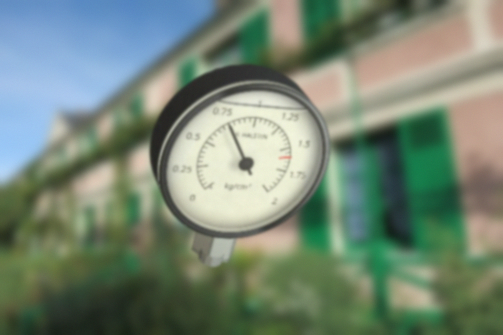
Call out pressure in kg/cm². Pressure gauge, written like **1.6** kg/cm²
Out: **0.75** kg/cm²
